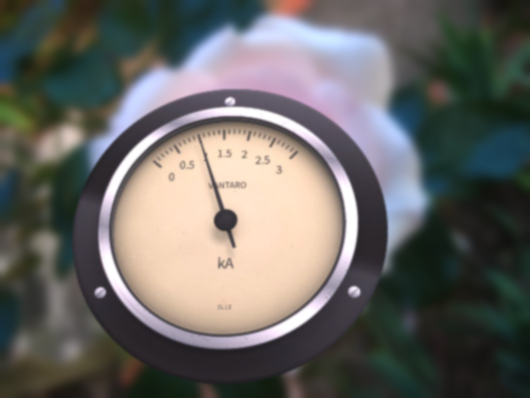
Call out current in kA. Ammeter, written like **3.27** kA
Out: **1** kA
